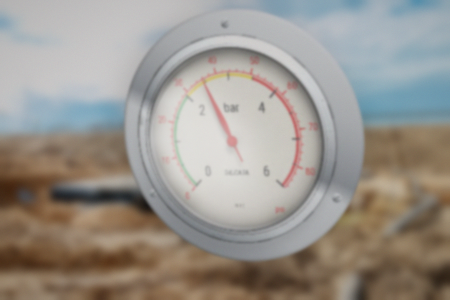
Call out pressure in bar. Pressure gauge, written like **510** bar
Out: **2.5** bar
